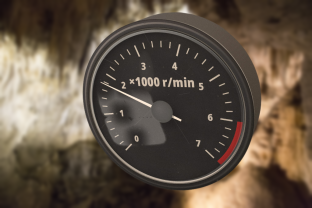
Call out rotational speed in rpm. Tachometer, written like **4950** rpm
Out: **1800** rpm
